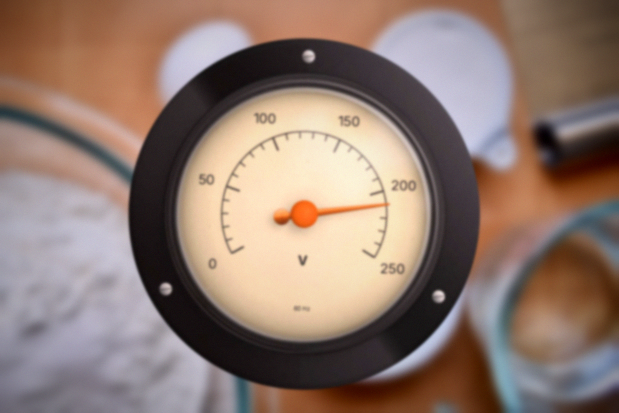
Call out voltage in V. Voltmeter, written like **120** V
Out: **210** V
